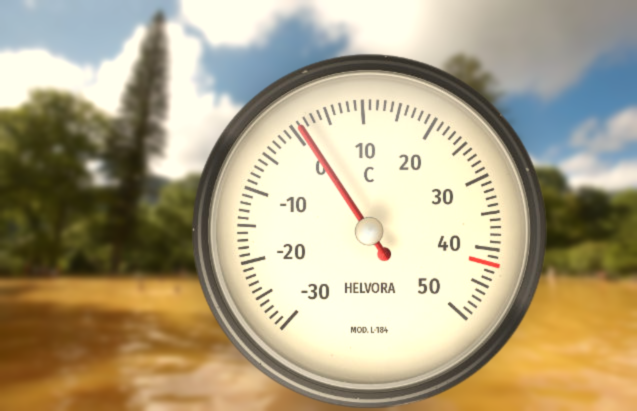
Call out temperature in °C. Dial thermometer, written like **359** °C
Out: **1** °C
